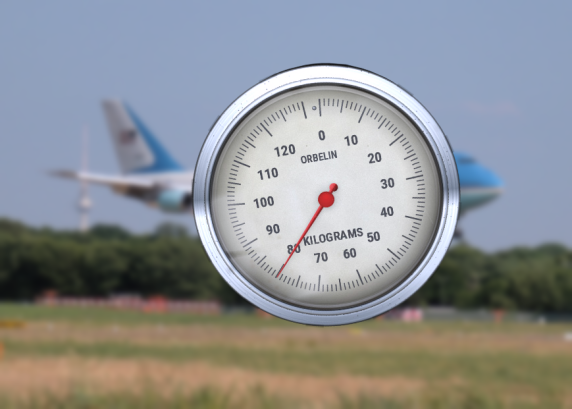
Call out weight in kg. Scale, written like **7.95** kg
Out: **80** kg
